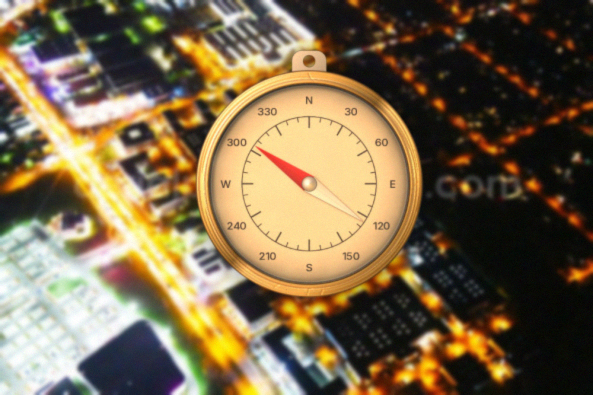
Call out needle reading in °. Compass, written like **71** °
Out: **305** °
